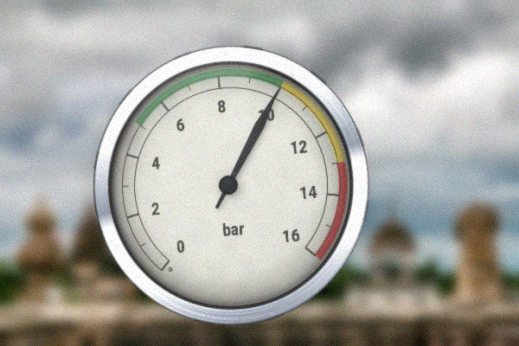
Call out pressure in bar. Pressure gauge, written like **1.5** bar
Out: **10** bar
